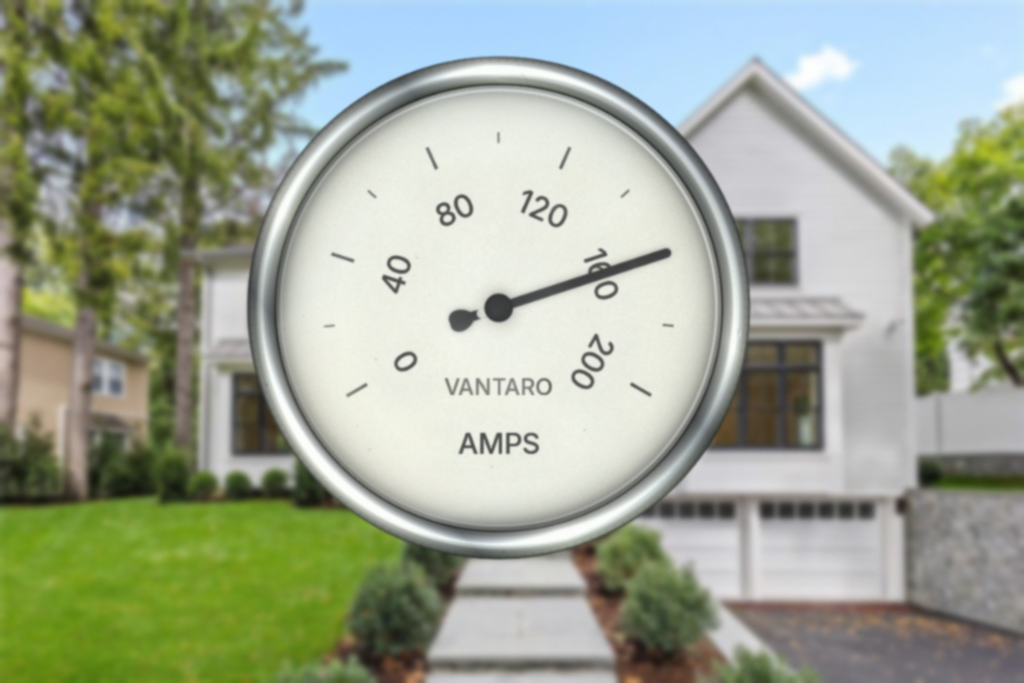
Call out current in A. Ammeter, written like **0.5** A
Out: **160** A
